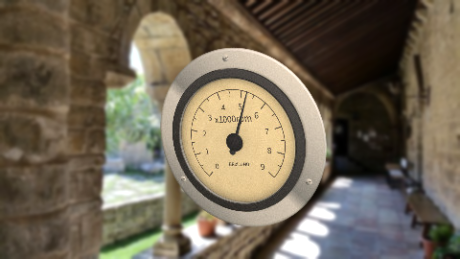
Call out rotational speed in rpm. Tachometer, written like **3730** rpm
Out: **5250** rpm
